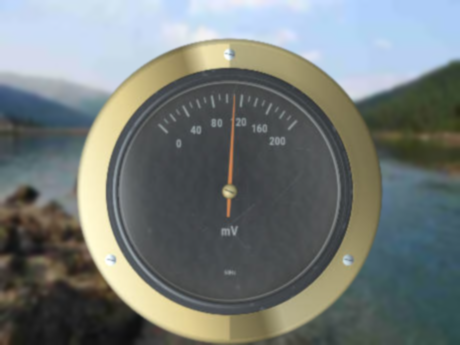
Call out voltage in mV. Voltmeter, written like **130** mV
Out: **110** mV
